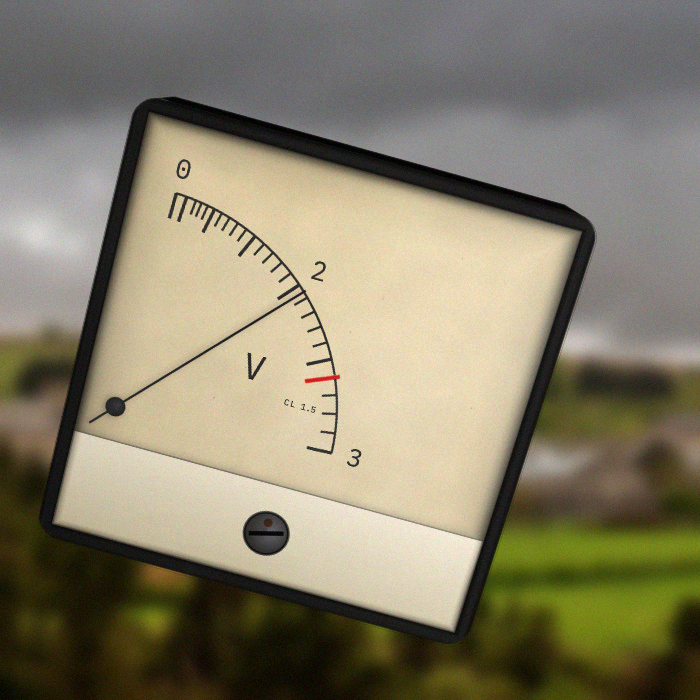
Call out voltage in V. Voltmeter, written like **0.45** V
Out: **2.05** V
